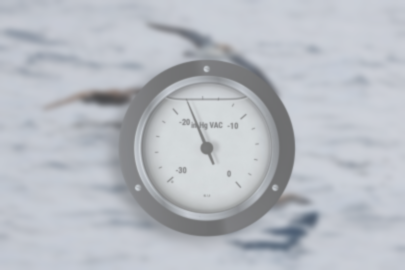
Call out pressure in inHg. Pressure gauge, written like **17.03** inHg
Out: **-18** inHg
